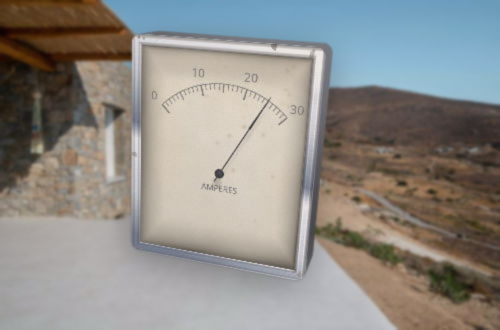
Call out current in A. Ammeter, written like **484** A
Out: **25** A
